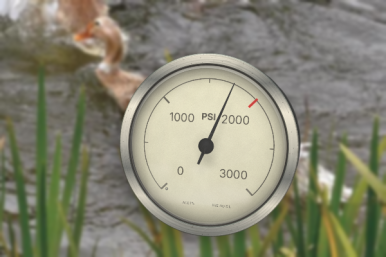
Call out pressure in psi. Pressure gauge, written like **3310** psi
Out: **1750** psi
